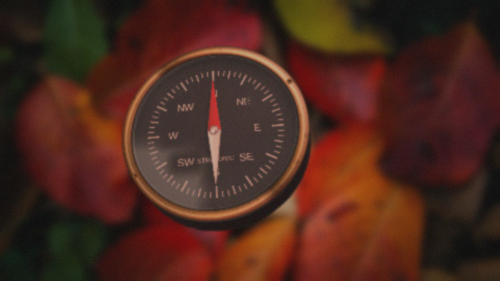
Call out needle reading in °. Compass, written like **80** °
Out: **0** °
